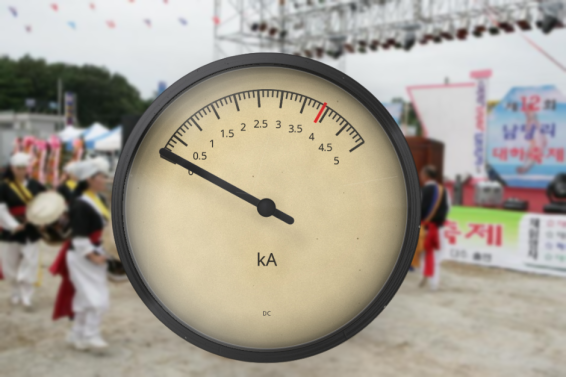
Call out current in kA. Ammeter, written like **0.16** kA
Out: **0.1** kA
